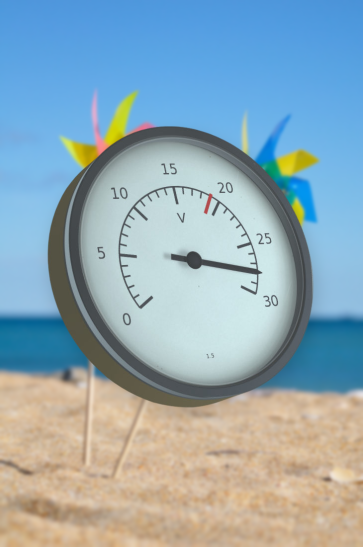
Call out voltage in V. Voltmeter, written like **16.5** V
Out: **28** V
